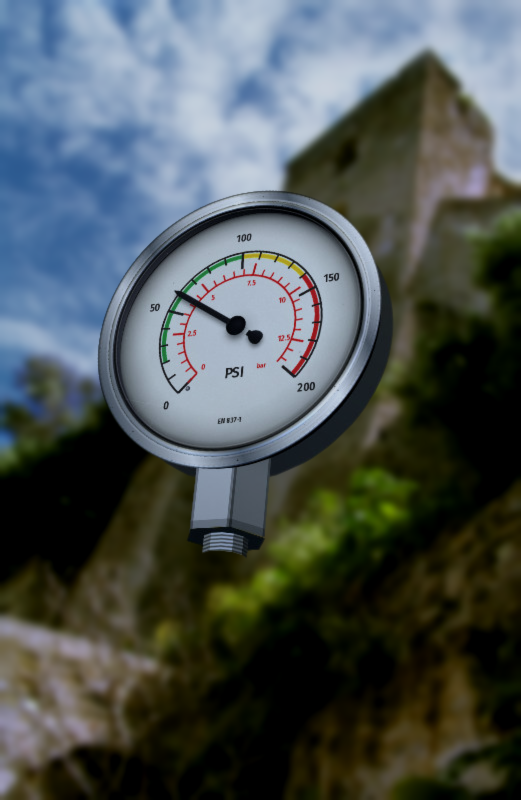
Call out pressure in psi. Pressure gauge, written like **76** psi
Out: **60** psi
